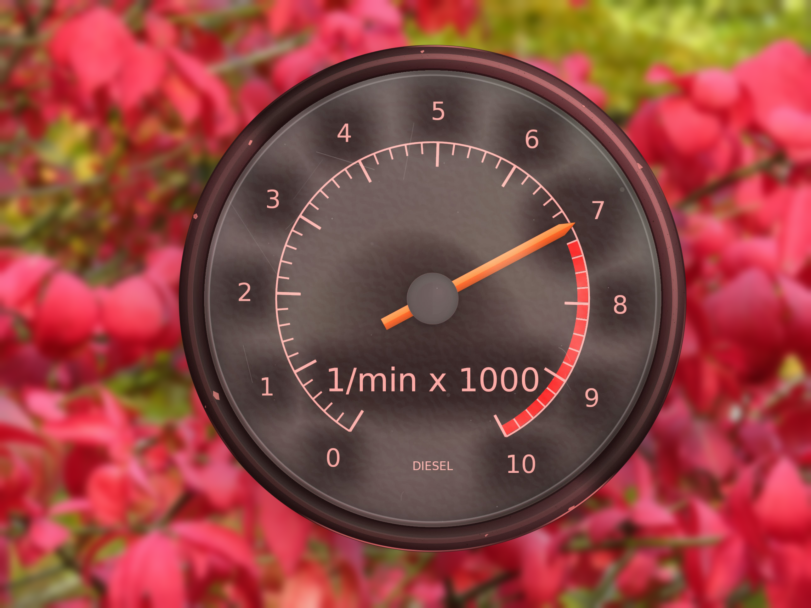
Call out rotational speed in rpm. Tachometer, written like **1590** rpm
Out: **7000** rpm
